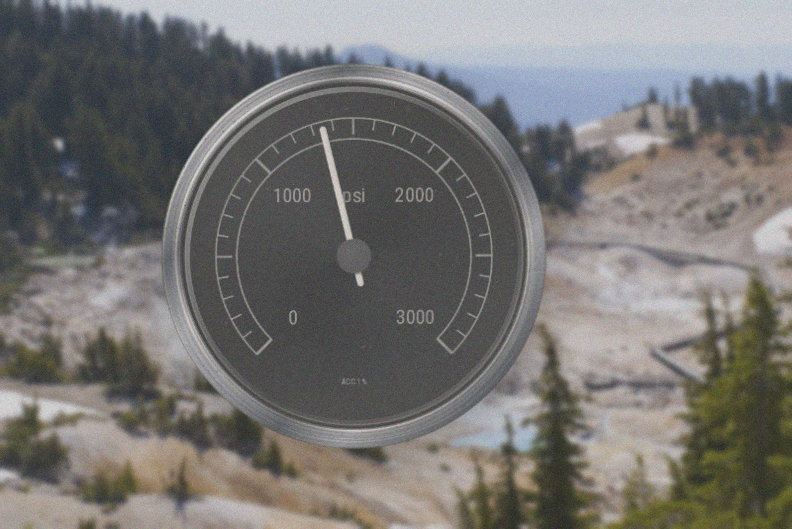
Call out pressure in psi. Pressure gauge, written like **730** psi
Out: **1350** psi
